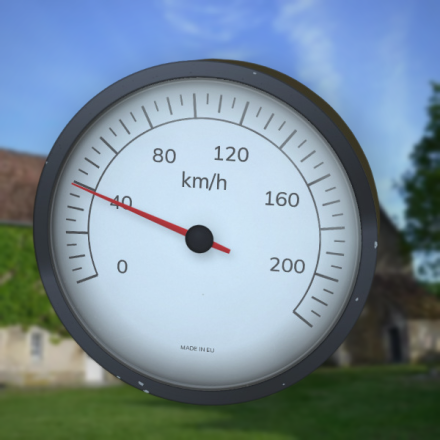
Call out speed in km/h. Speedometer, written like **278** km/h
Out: **40** km/h
